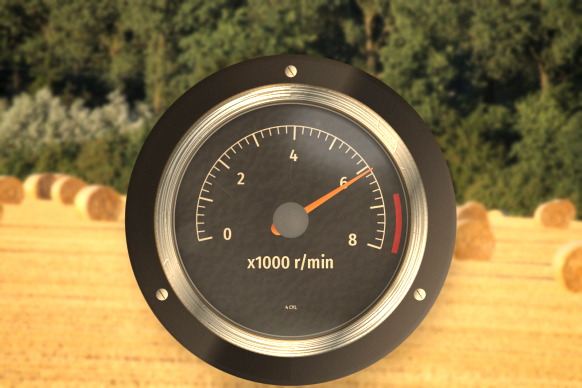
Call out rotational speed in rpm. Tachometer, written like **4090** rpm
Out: **6100** rpm
